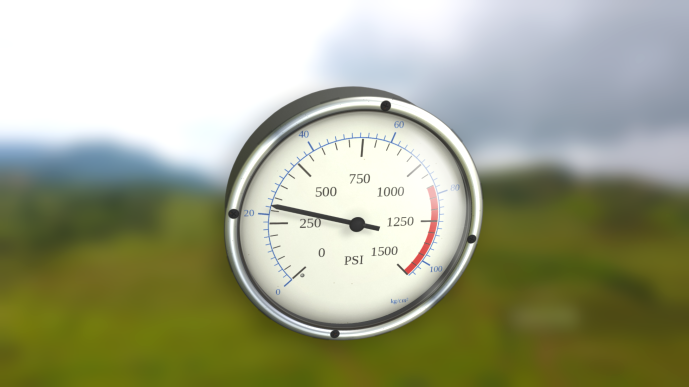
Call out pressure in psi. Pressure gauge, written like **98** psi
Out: **325** psi
